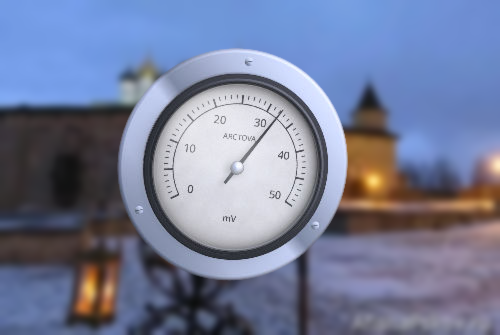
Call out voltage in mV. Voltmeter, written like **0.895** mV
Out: **32** mV
